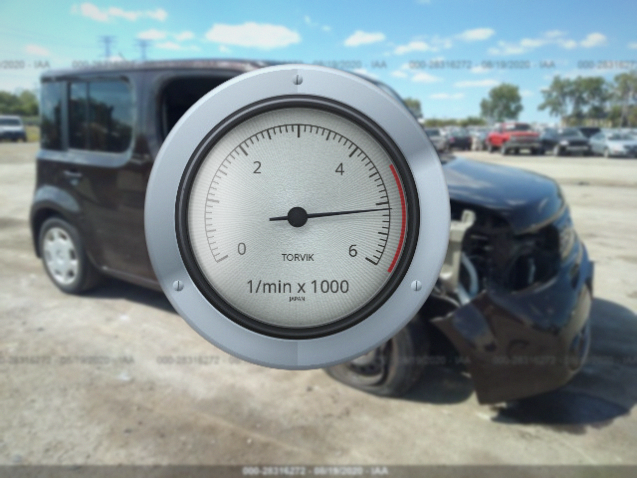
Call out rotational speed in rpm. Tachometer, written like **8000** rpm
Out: **5100** rpm
